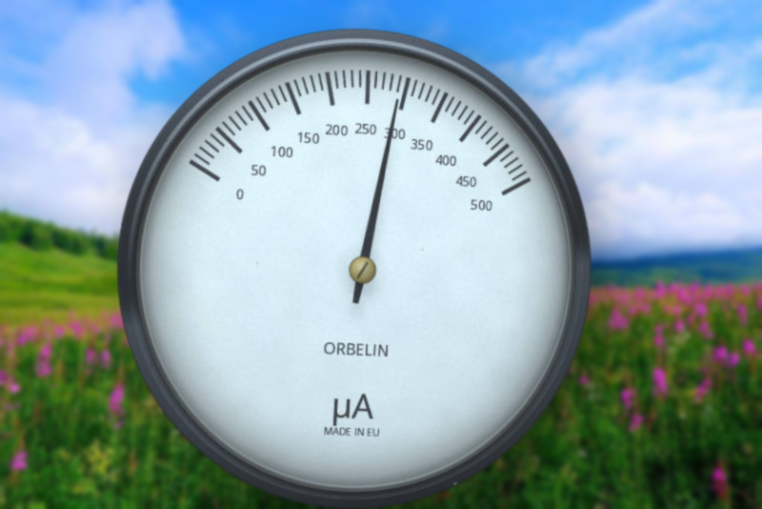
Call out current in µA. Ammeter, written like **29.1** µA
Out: **290** µA
